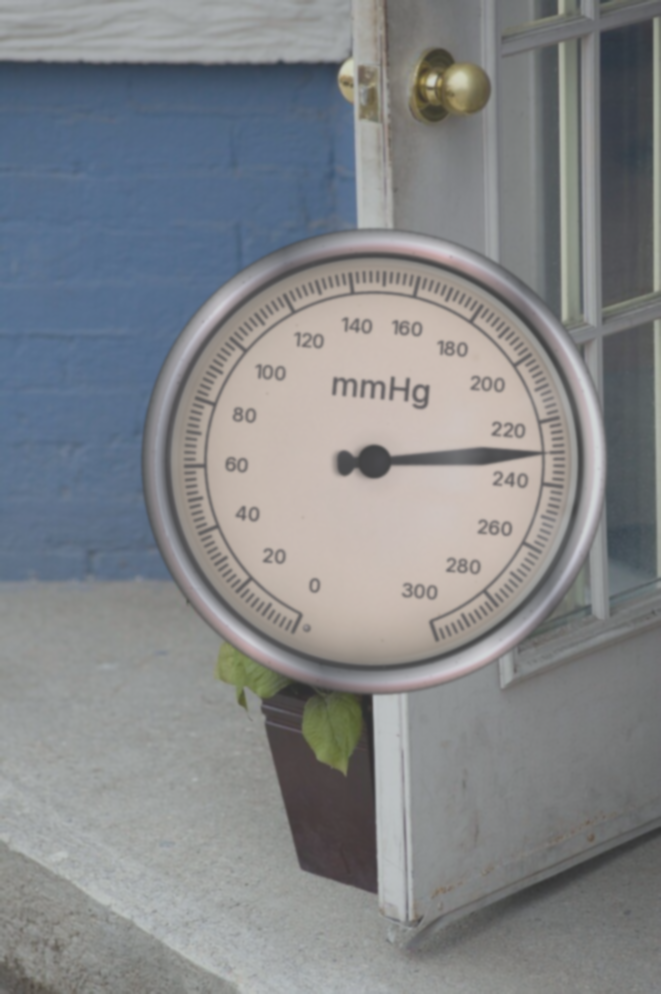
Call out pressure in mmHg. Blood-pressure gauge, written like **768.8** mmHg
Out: **230** mmHg
